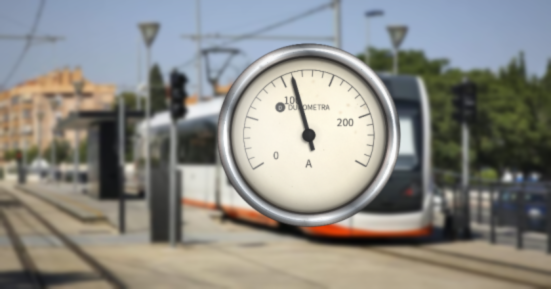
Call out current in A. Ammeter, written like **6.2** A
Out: **110** A
